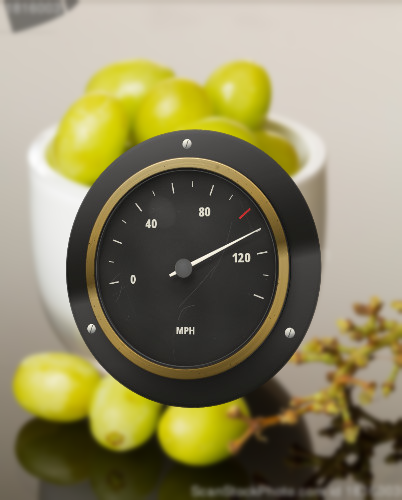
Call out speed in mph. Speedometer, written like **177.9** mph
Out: **110** mph
